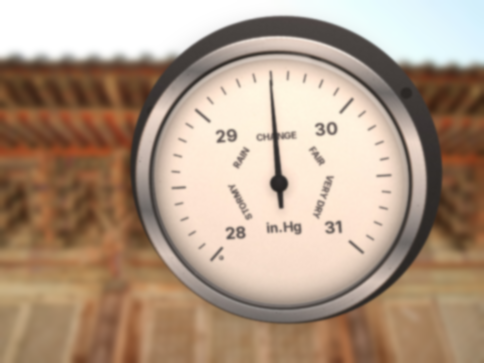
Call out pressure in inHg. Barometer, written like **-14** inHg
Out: **29.5** inHg
